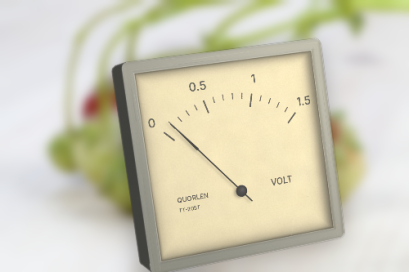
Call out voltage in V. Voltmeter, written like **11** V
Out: **0.1** V
